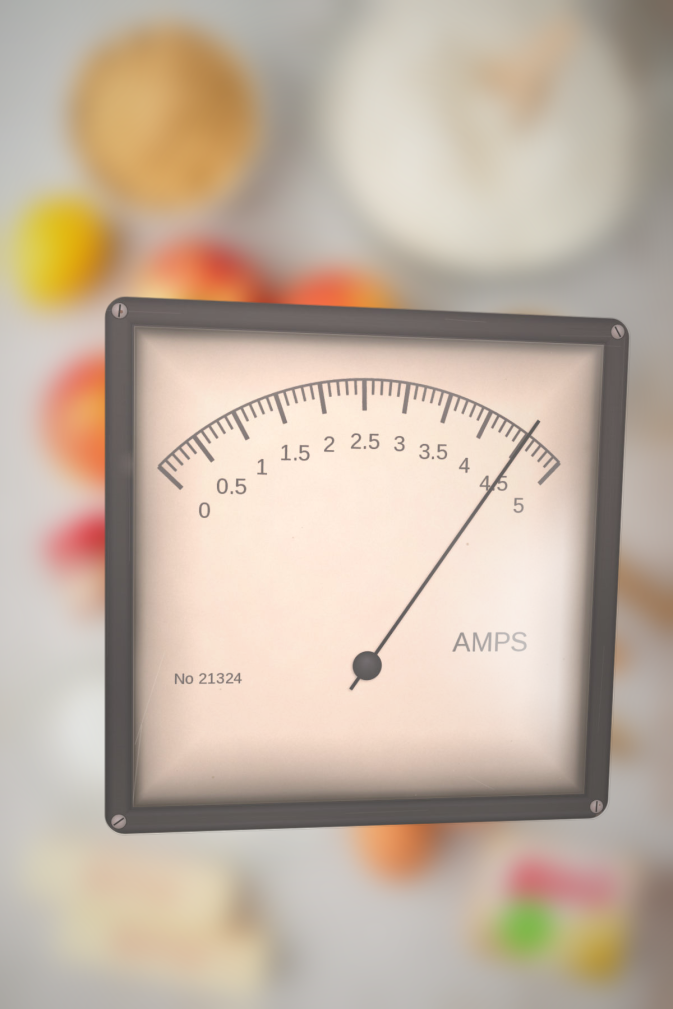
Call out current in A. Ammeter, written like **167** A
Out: **4.5** A
